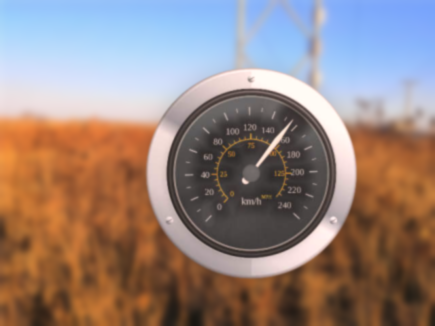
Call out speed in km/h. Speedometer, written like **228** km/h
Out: **155** km/h
